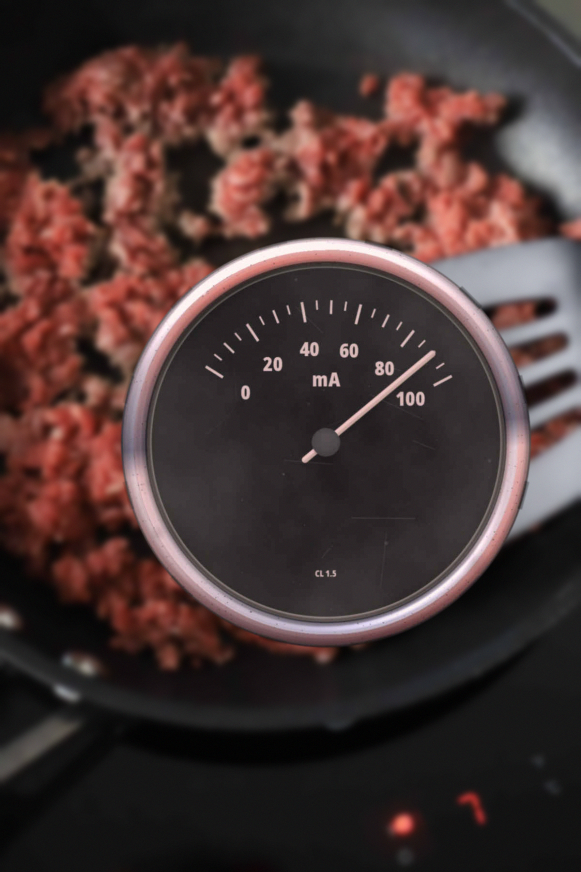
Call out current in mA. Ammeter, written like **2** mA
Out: **90** mA
